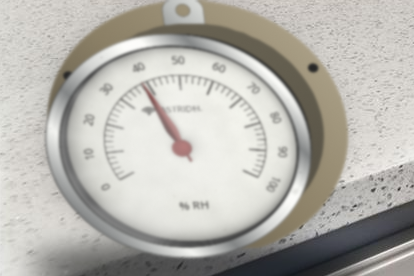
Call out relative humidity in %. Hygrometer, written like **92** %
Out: **40** %
